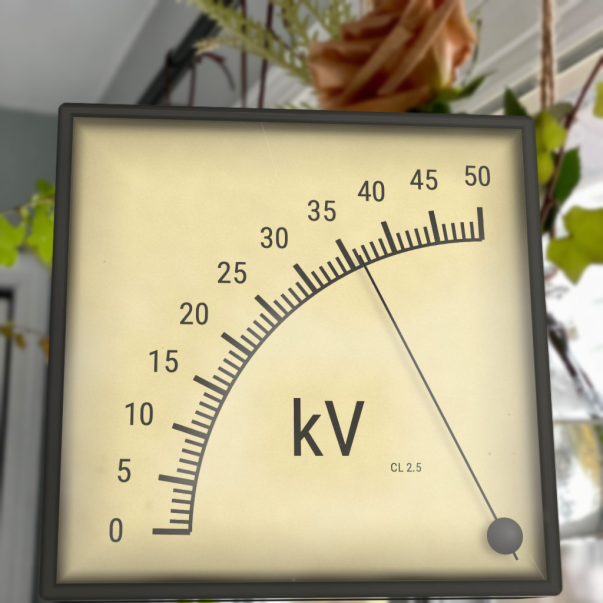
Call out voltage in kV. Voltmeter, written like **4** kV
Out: **36** kV
